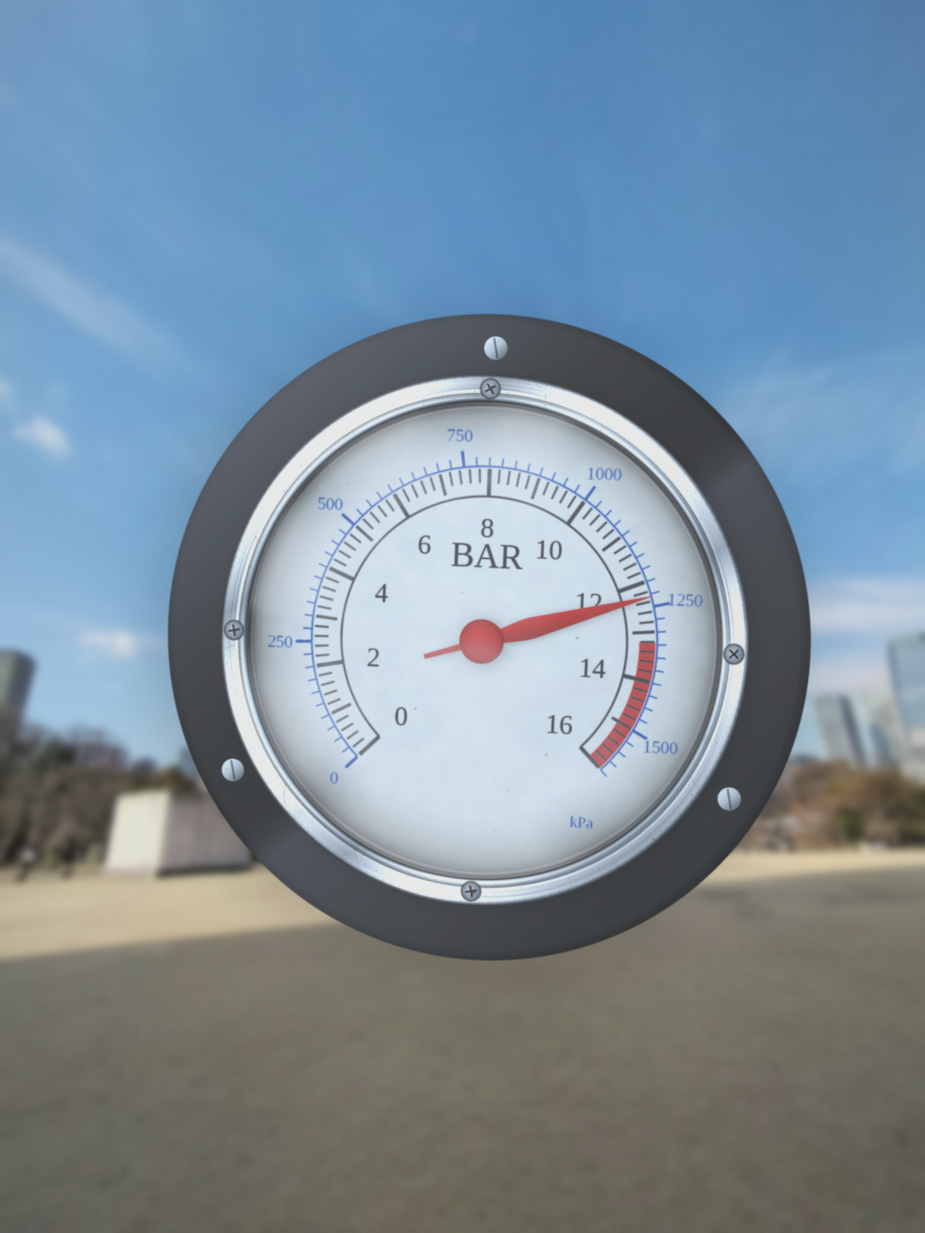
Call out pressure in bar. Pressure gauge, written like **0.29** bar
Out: **12.3** bar
